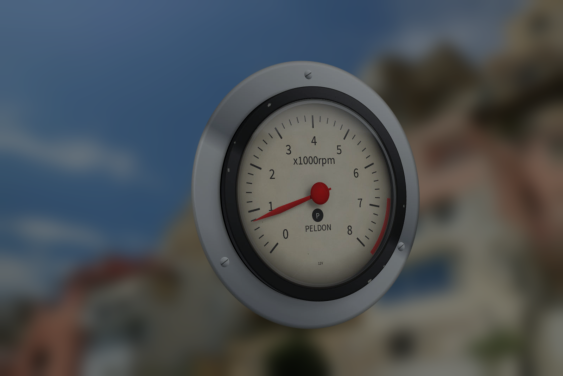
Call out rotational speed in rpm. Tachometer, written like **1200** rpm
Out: **800** rpm
